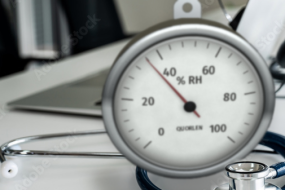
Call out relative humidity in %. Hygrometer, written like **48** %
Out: **36** %
